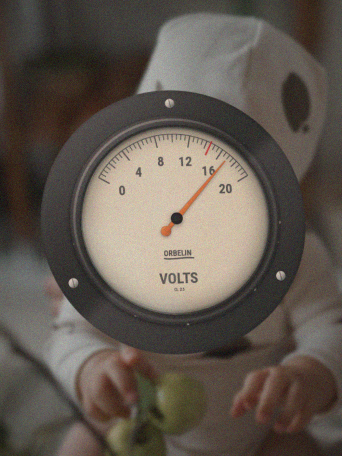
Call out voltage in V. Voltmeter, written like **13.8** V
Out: **17** V
